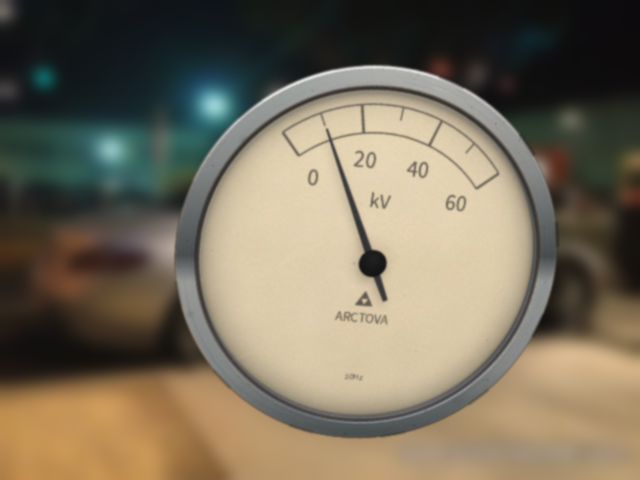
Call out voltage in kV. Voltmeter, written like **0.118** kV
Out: **10** kV
